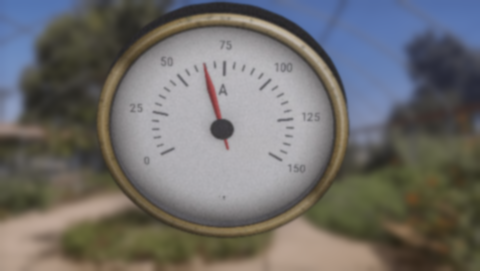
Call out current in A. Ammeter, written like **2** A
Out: **65** A
